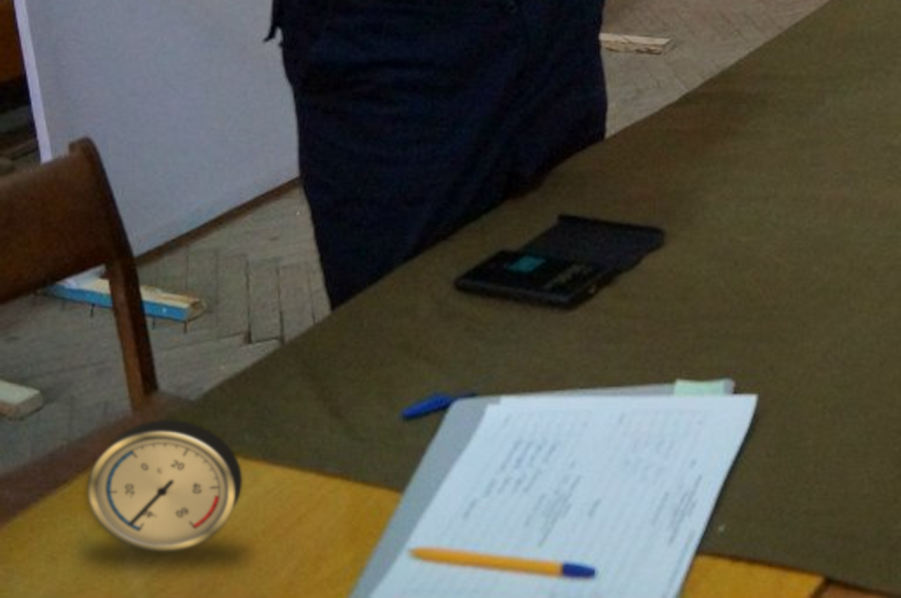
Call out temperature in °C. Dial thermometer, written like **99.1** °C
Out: **-36** °C
